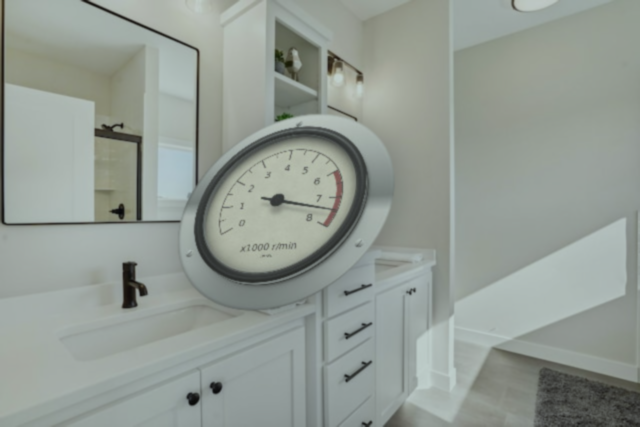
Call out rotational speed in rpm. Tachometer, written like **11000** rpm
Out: **7500** rpm
